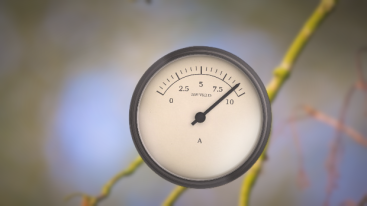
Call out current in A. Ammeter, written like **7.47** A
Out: **9** A
